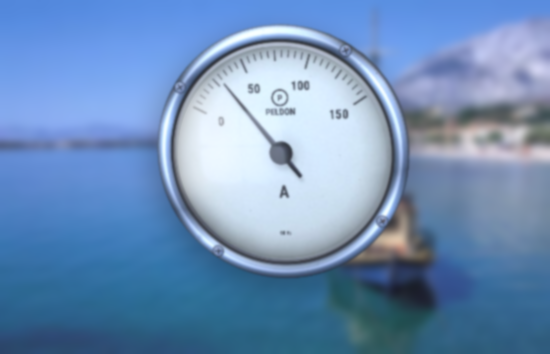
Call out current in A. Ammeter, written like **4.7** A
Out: **30** A
